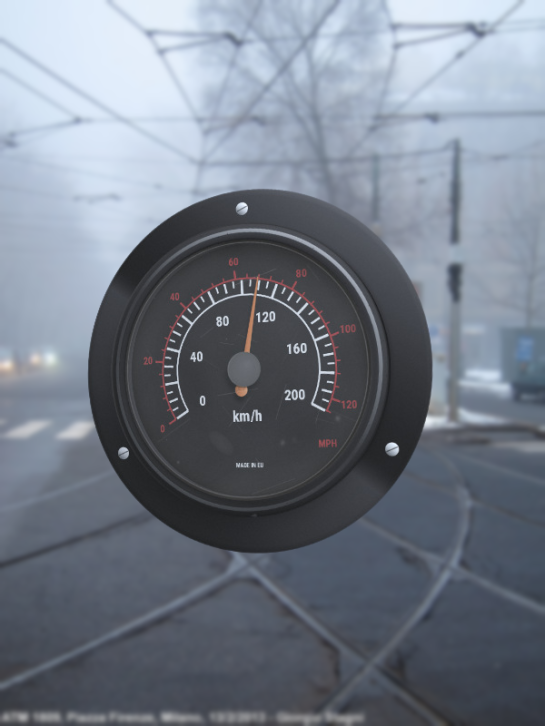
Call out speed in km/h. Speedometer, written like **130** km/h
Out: **110** km/h
